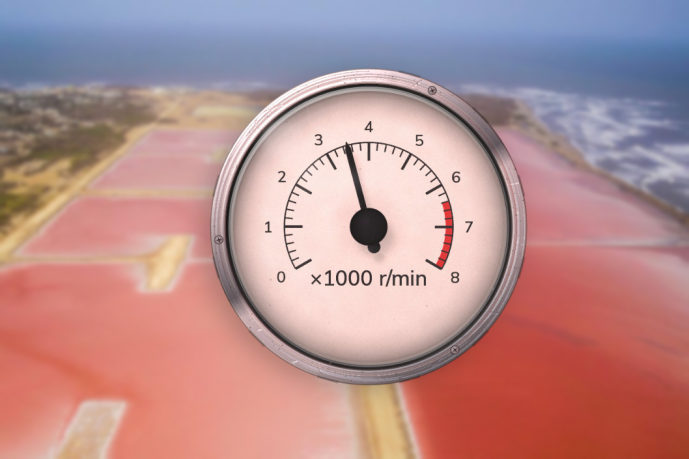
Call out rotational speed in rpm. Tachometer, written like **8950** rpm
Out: **3500** rpm
